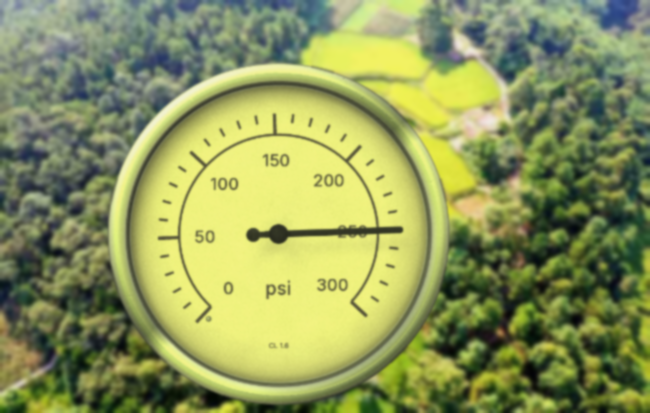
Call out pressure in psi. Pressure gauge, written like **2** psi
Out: **250** psi
